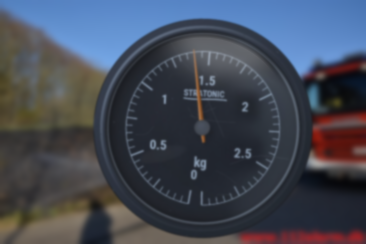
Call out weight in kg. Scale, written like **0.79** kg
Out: **1.4** kg
